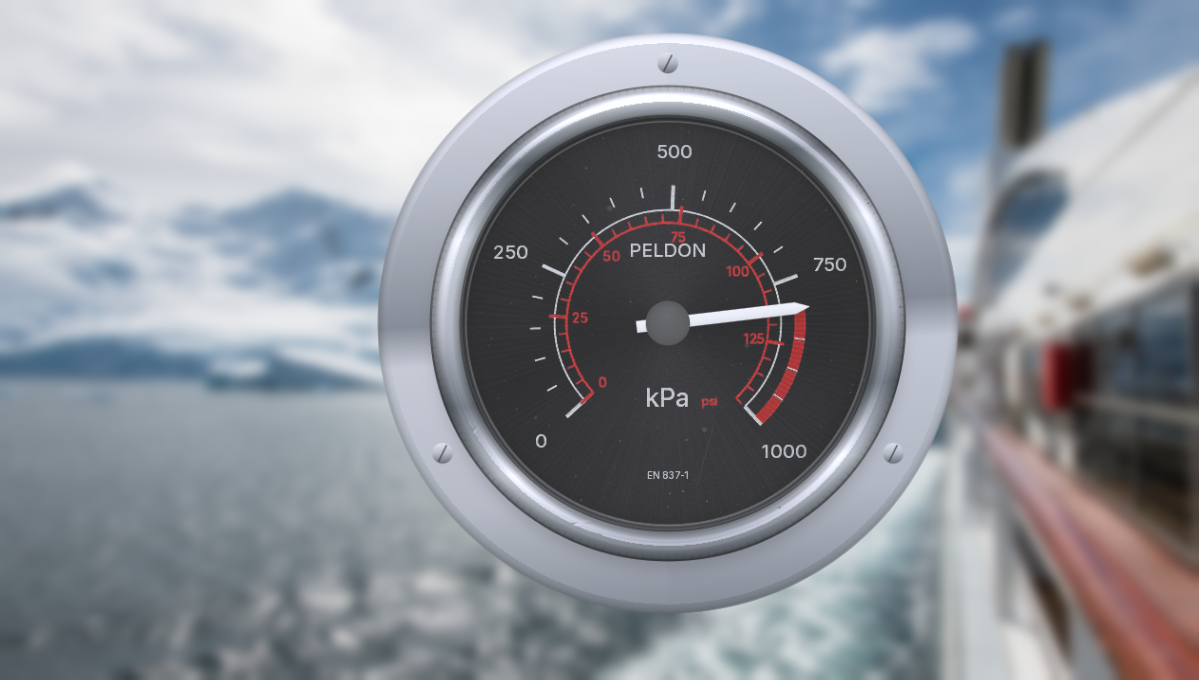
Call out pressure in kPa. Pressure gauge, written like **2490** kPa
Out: **800** kPa
